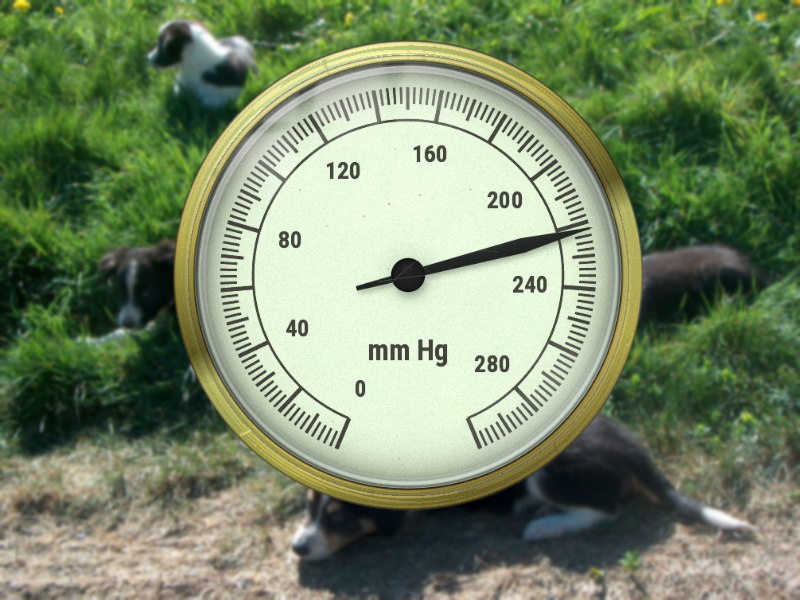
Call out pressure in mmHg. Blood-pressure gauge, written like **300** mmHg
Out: **222** mmHg
